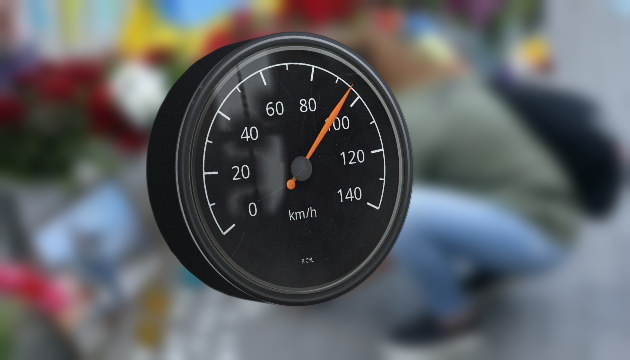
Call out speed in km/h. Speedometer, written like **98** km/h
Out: **95** km/h
